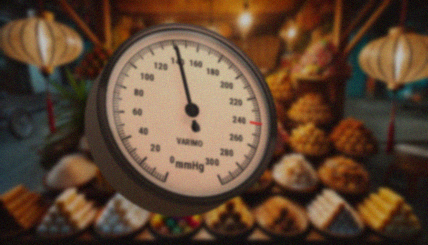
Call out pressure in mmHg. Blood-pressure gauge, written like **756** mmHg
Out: **140** mmHg
